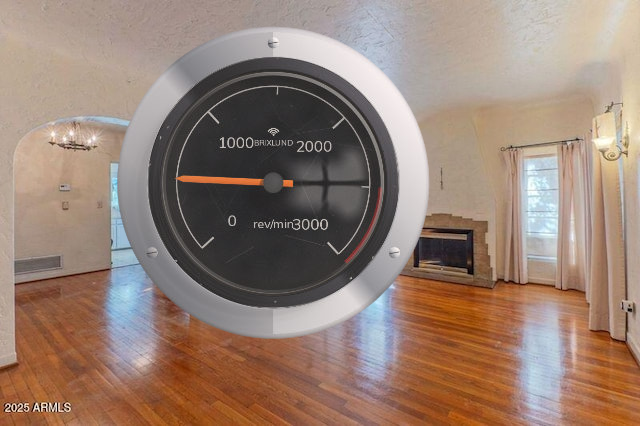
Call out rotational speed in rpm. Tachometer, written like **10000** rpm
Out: **500** rpm
